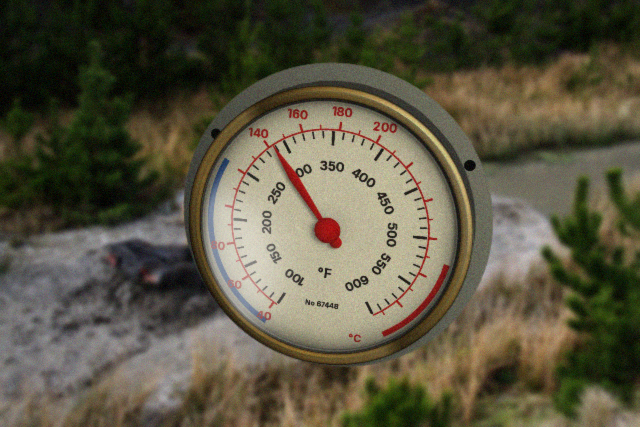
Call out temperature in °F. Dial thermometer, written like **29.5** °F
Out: **290** °F
